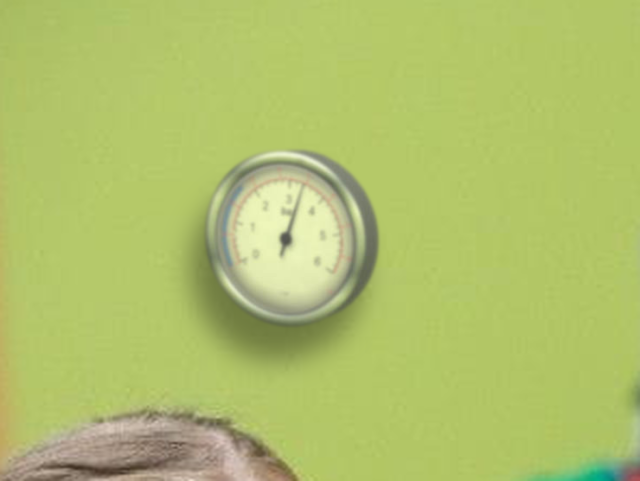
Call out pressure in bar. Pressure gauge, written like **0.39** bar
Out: **3.4** bar
